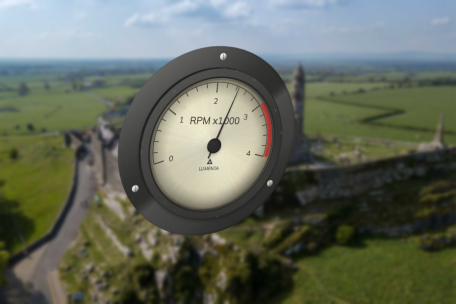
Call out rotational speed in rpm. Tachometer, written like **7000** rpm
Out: **2400** rpm
